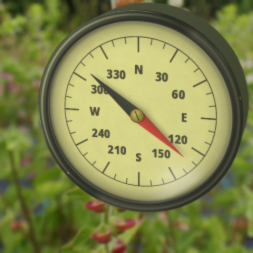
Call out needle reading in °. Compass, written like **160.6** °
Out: **130** °
